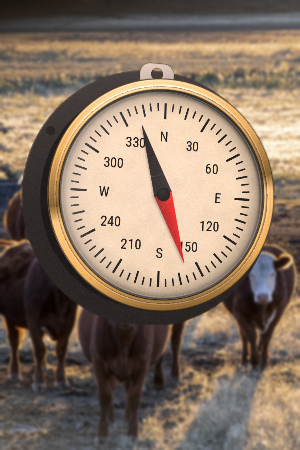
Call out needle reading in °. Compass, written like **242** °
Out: **160** °
